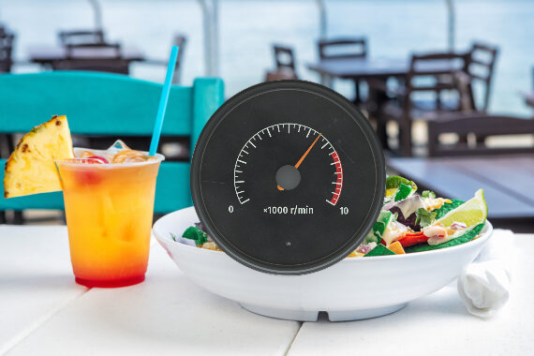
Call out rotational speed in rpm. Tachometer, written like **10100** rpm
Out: **6500** rpm
